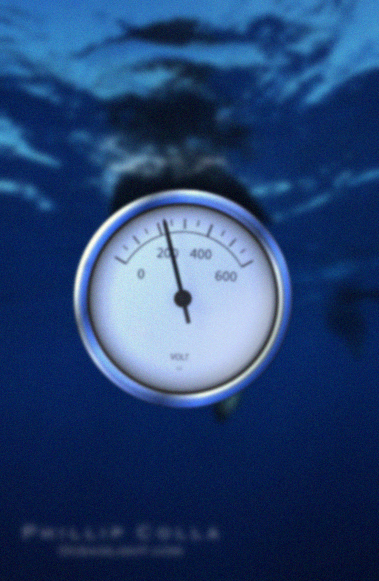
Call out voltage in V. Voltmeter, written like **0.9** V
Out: **225** V
